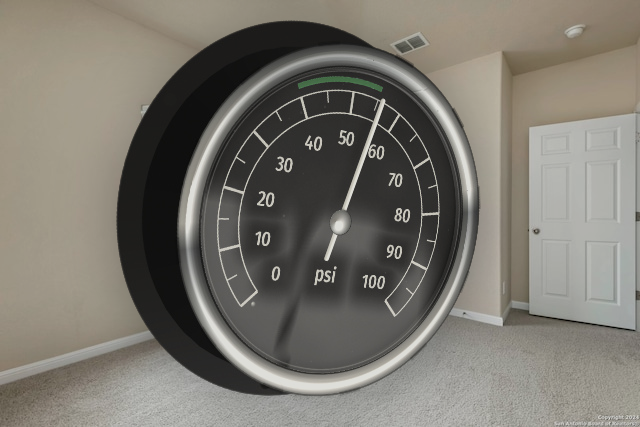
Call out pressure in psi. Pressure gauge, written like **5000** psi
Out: **55** psi
